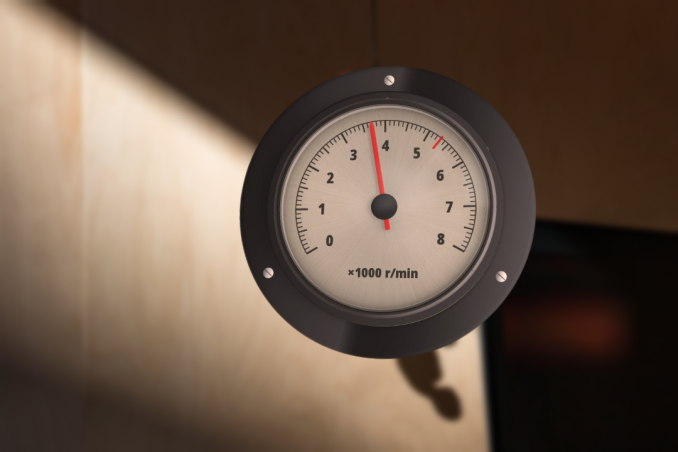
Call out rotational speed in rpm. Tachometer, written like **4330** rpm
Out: **3700** rpm
